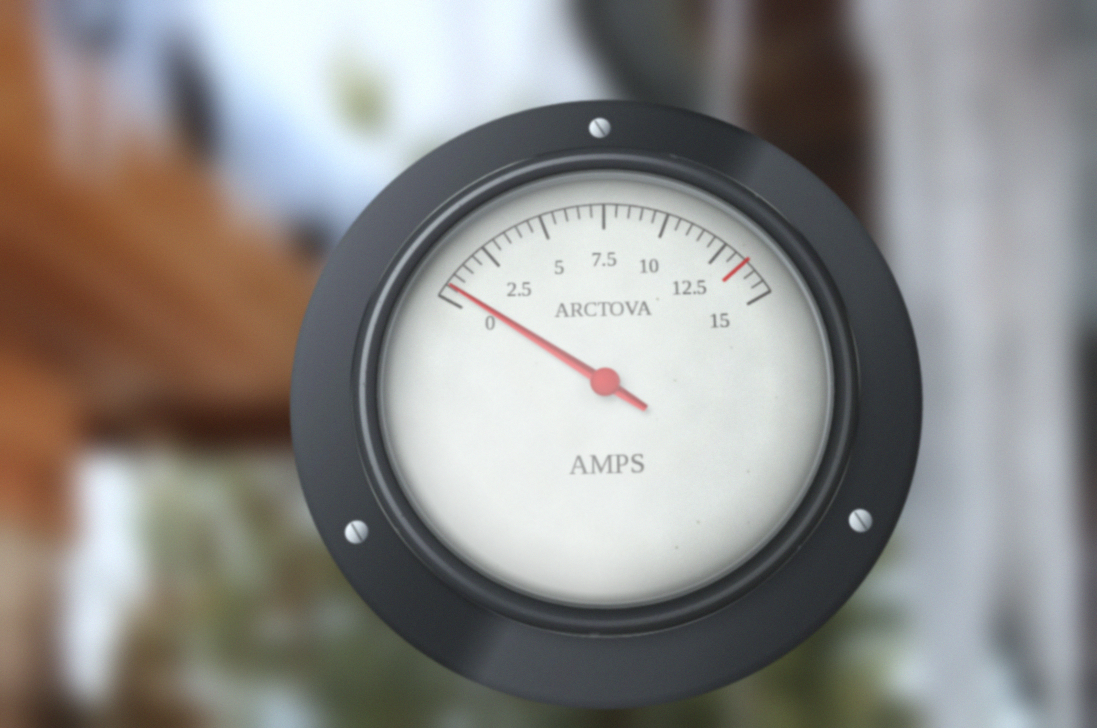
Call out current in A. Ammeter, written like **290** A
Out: **0.5** A
